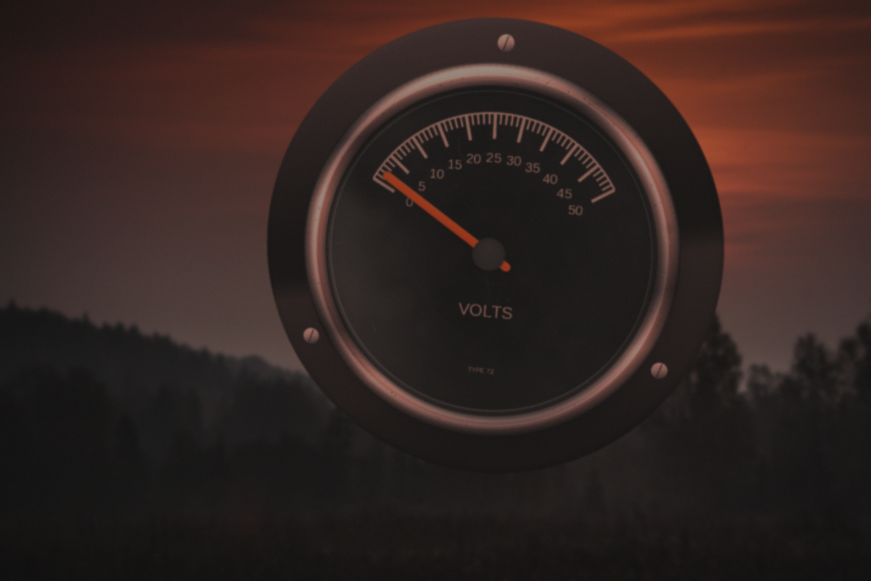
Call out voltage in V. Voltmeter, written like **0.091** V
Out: **2** V
